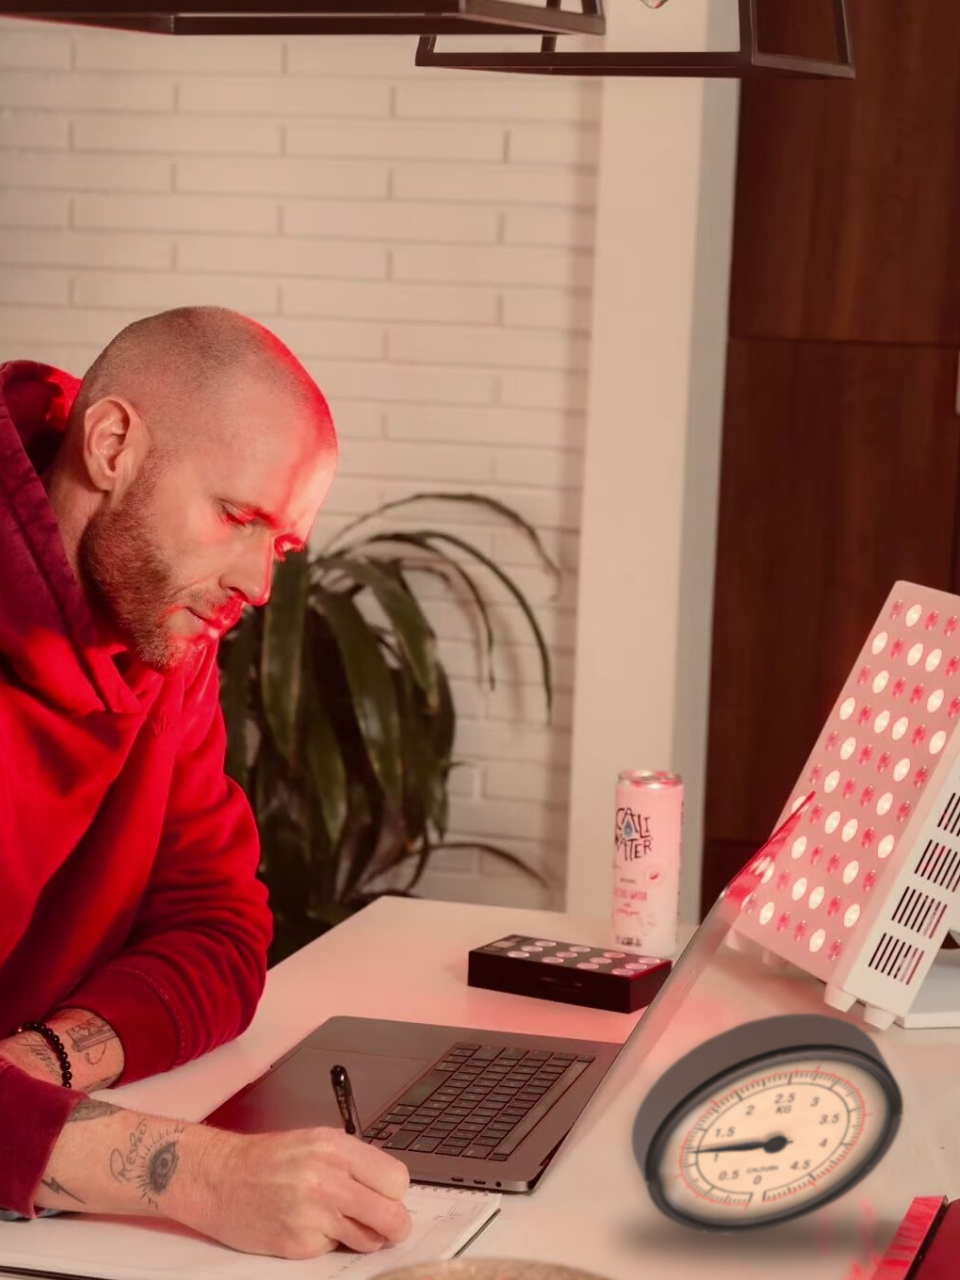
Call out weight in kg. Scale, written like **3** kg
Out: **1.25** kg
